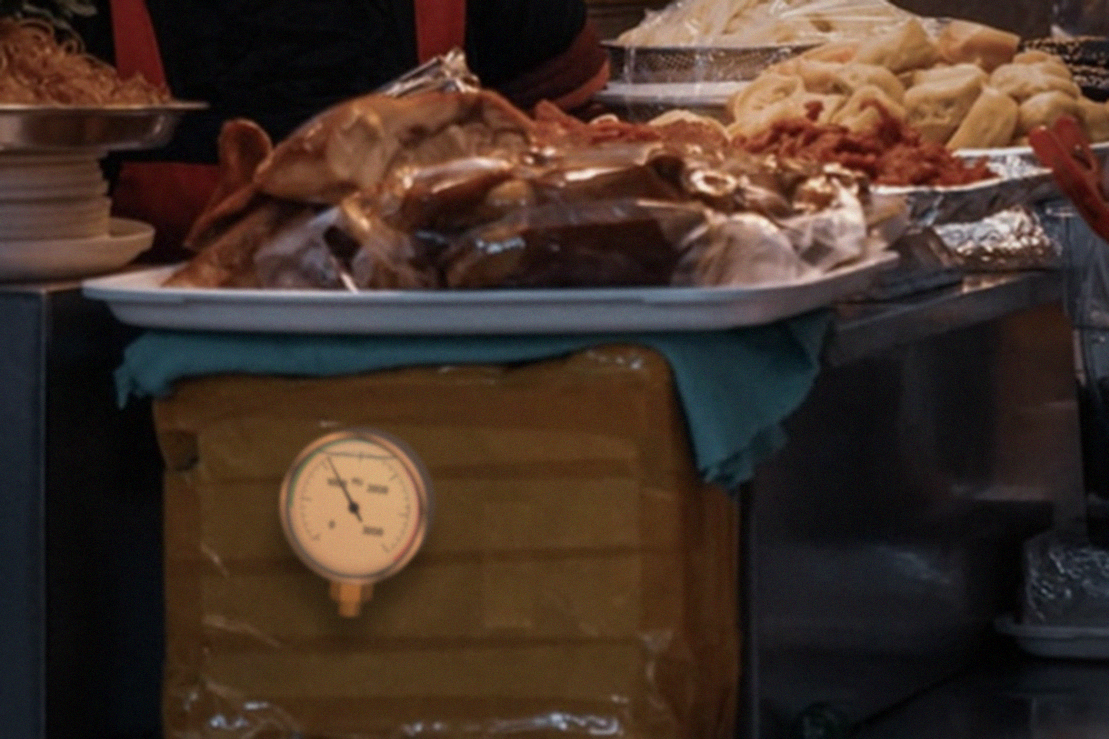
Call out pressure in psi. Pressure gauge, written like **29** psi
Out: **1100** psi
